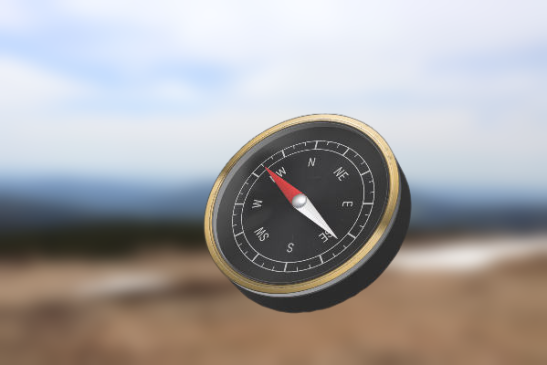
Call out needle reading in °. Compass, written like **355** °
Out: **310** °
